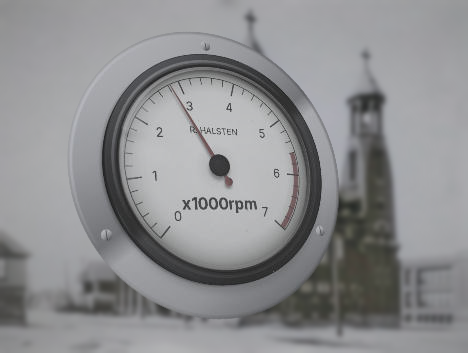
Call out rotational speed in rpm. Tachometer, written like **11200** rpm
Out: **2800** rpm
